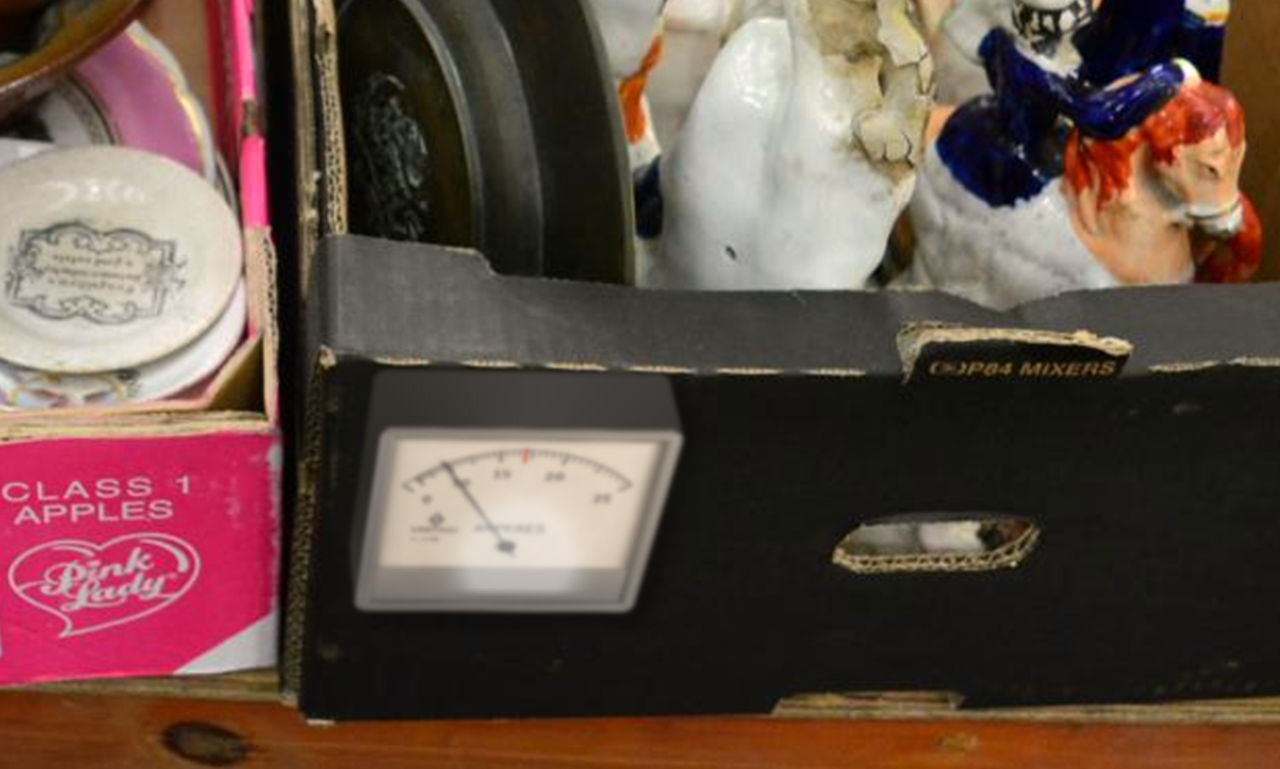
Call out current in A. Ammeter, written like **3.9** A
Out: **10** A
